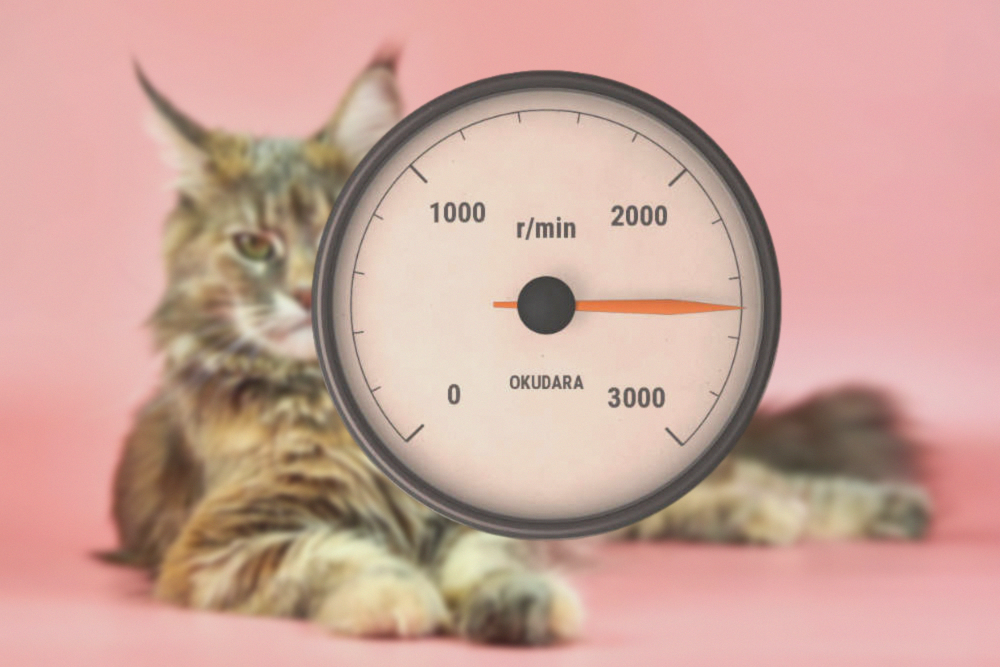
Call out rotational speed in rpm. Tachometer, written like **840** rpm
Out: **2500** rpm
